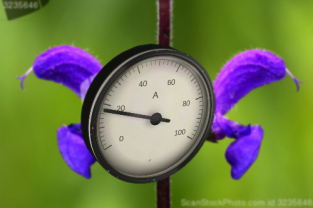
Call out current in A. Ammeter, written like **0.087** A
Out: **18** A
